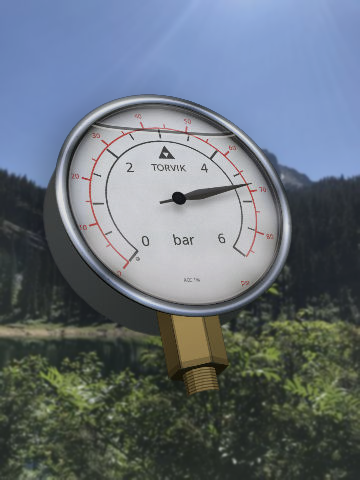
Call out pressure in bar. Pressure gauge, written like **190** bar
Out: **4.75** bar
